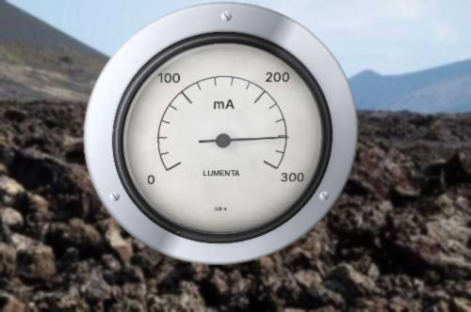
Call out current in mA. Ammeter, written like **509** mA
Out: **260** mA
